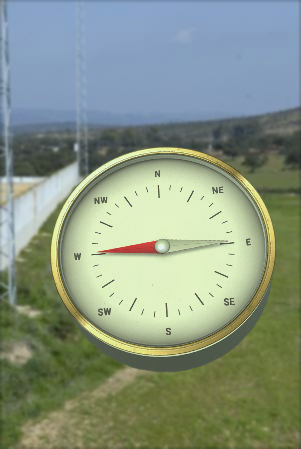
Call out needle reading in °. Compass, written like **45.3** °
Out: **270** °
